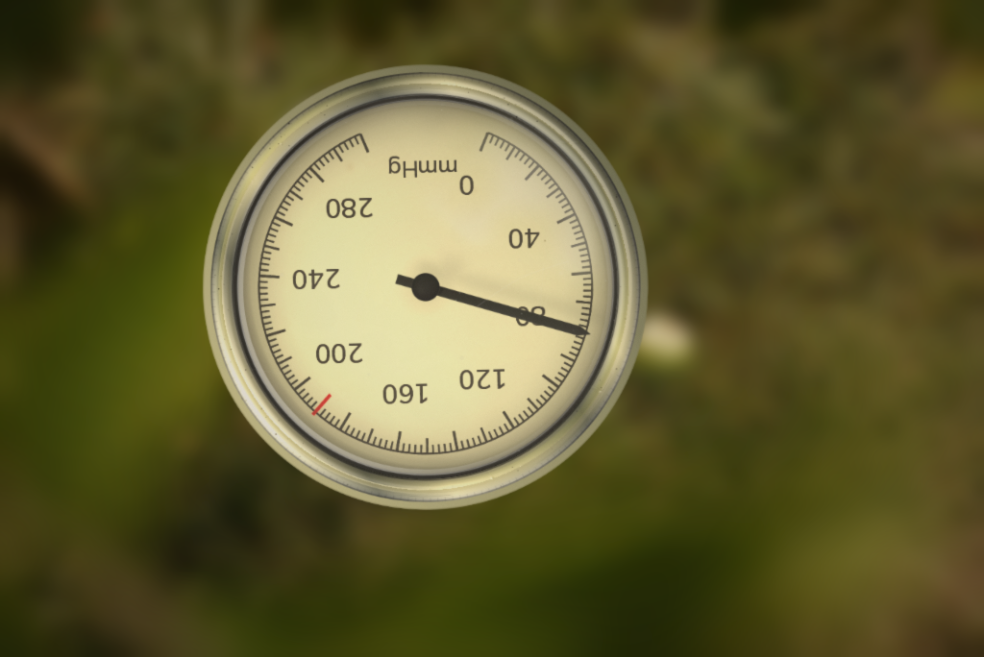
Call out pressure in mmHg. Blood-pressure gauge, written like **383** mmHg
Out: **80** mmHg
